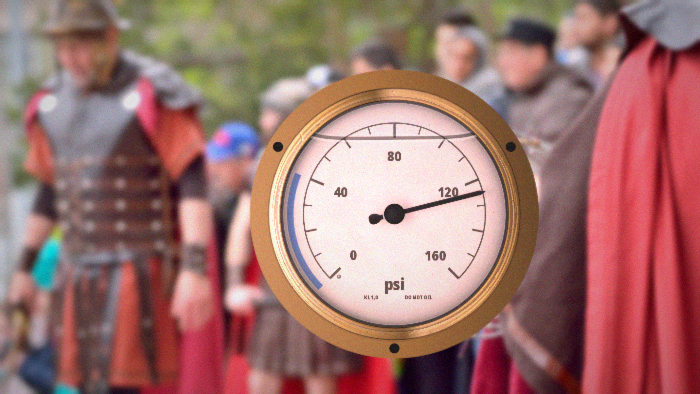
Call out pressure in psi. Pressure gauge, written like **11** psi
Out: **125** psi
